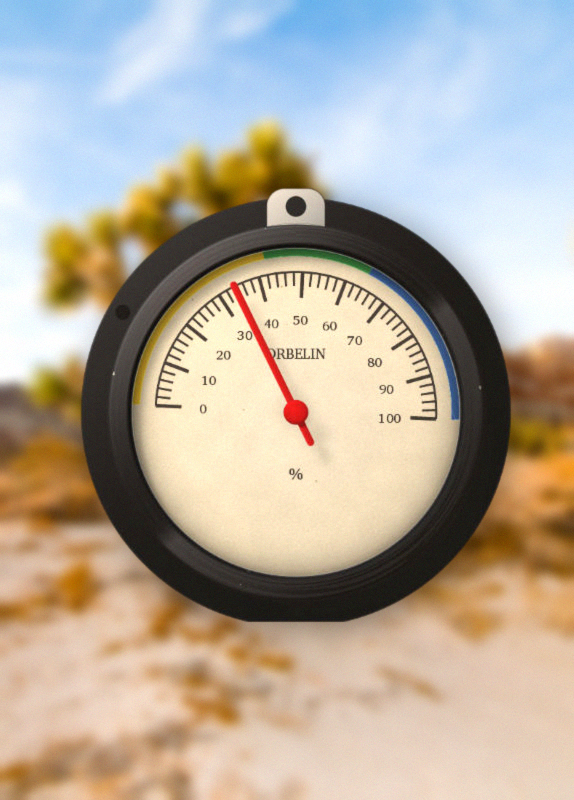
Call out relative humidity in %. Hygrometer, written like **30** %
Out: **34** %
